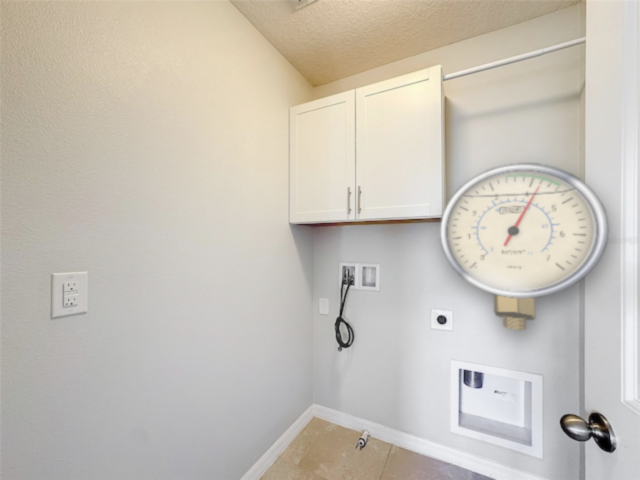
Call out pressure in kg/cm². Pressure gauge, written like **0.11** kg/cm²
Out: **4.2** kg/cm²
